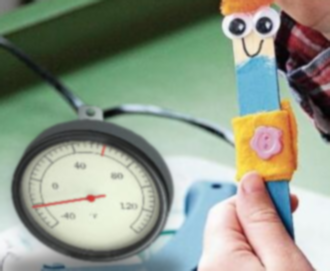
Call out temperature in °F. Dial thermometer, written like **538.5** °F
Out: **-20** °F
